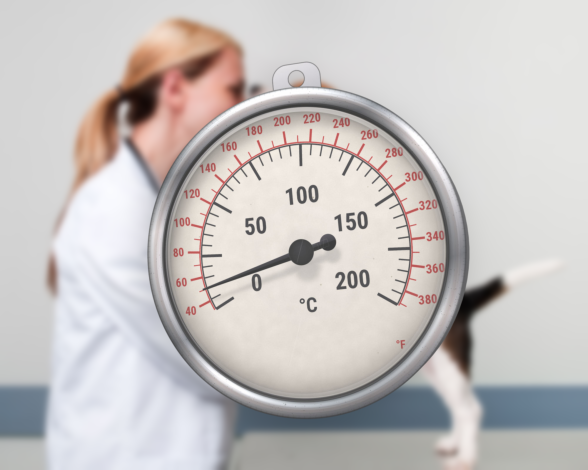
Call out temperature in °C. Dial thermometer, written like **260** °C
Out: **10** °C
